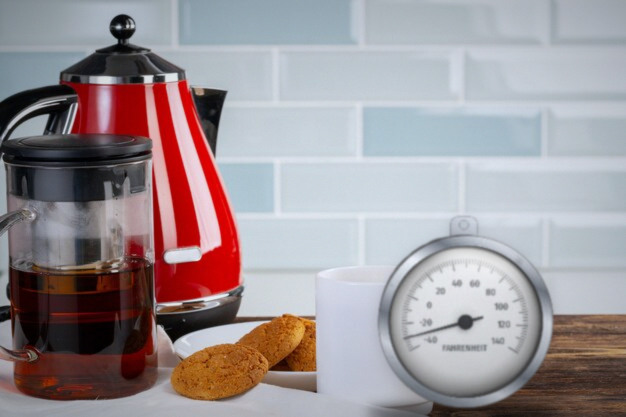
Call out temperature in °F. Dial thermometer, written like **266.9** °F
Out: **-30** °F
